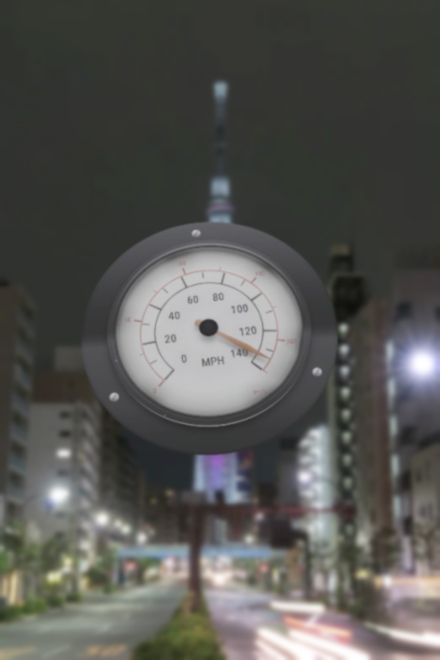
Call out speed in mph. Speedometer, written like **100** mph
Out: **135** mph
